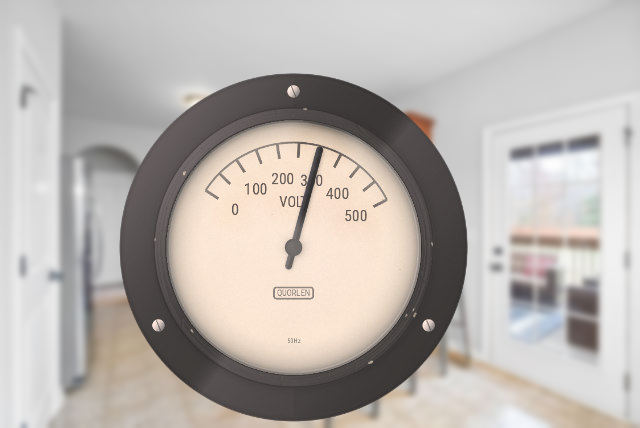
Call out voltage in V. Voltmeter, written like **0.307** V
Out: **300** V
